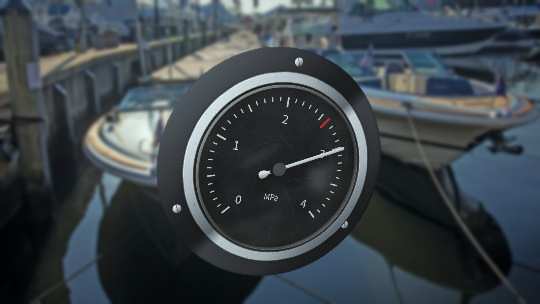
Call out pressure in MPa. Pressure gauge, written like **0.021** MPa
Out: **3** MPa
